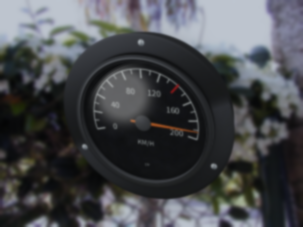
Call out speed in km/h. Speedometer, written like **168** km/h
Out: **190** km/h
